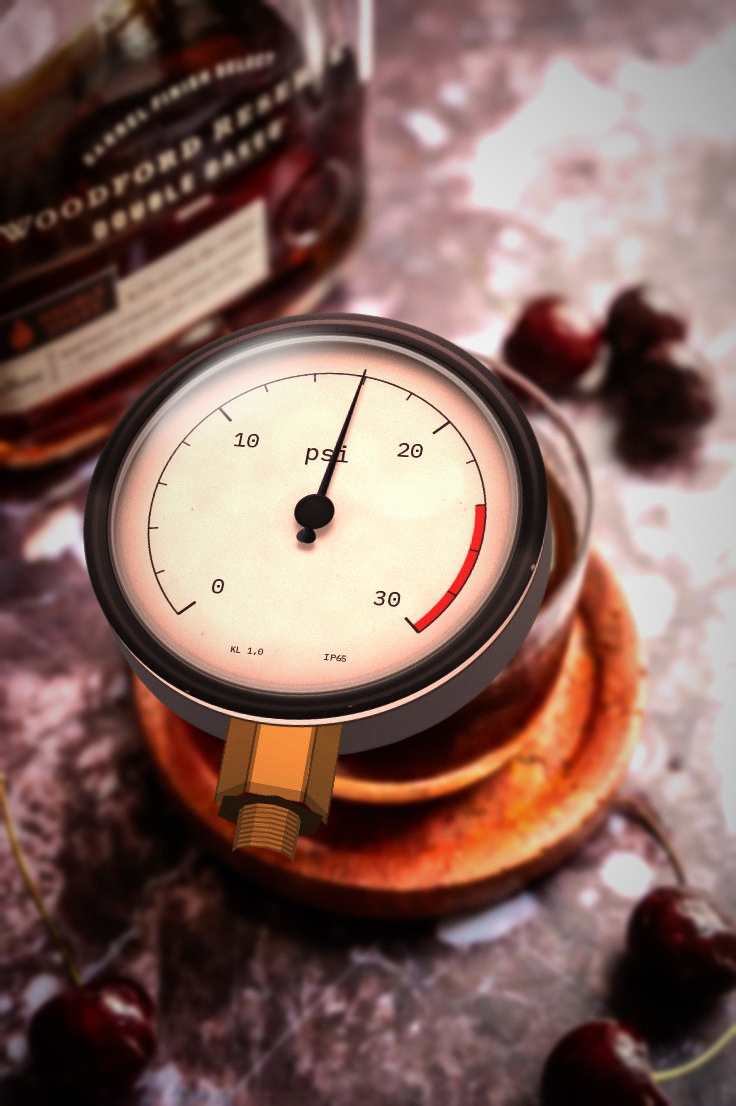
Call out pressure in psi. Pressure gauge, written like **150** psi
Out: **16** psi
